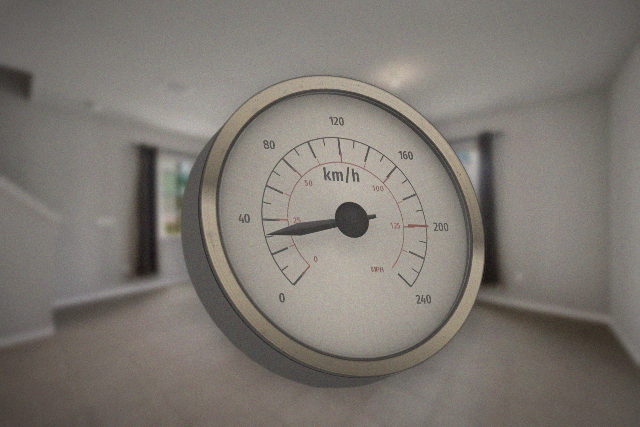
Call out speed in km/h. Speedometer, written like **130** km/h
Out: **30** km/h
